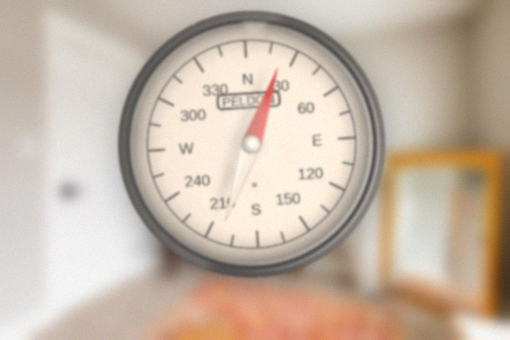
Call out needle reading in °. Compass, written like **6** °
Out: **22.5** °
